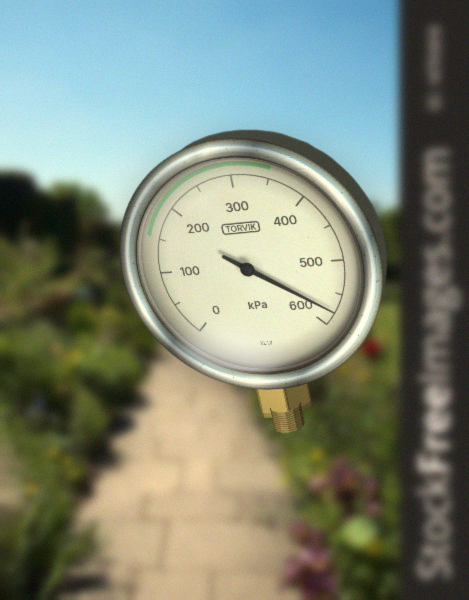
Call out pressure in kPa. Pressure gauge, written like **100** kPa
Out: **575** kPa
